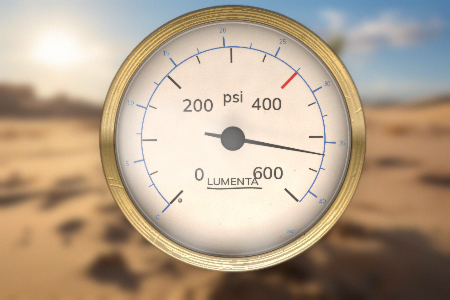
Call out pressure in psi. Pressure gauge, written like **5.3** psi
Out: **525** psi
